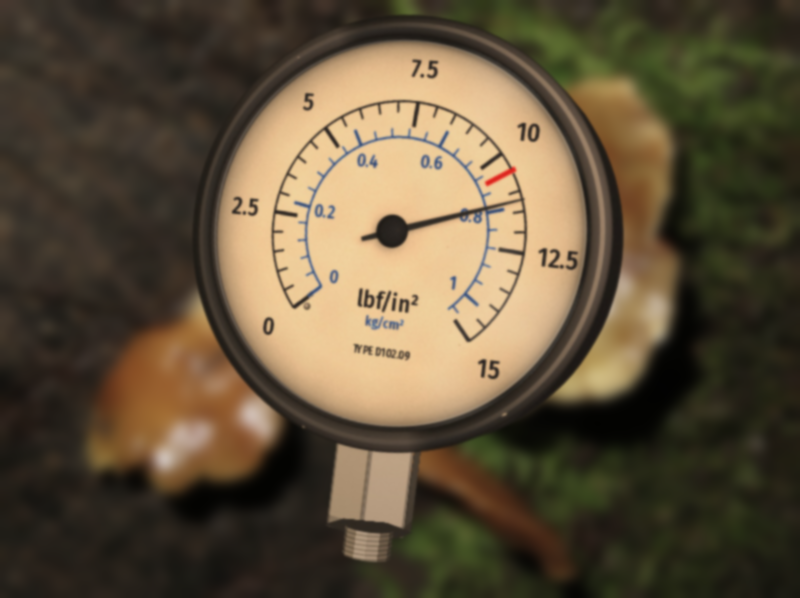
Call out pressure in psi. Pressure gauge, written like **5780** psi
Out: **11.25** psi
